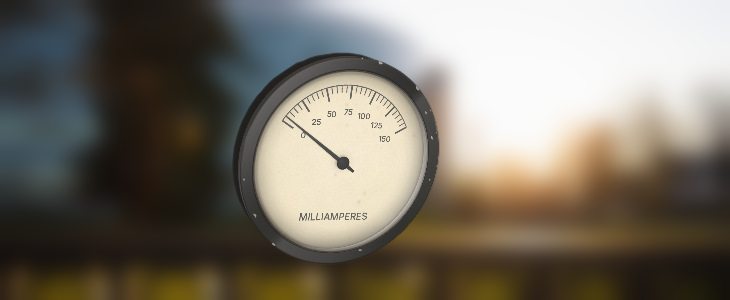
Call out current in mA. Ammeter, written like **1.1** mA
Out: **5** mA
